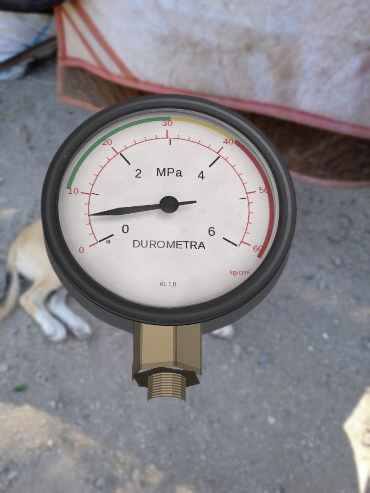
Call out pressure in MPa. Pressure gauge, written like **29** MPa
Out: **0.5** MPa
